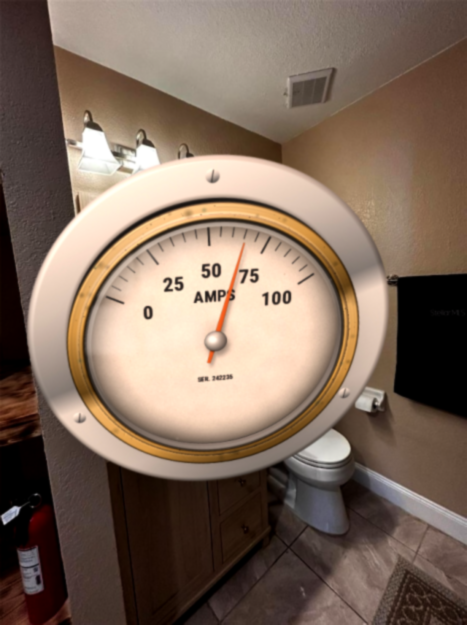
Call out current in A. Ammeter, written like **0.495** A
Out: **65** A
